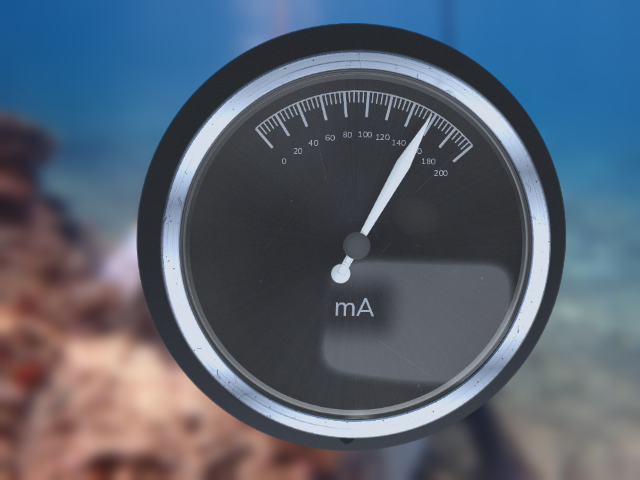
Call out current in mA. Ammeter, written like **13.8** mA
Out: **156** mA
